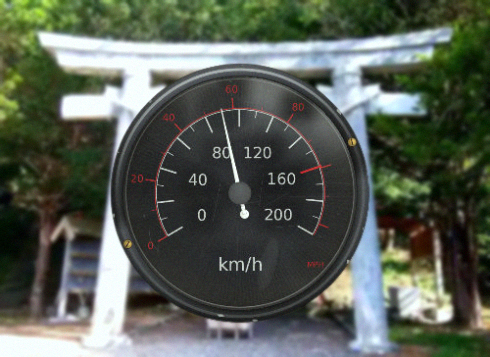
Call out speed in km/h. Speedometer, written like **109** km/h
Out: **90** km/h
